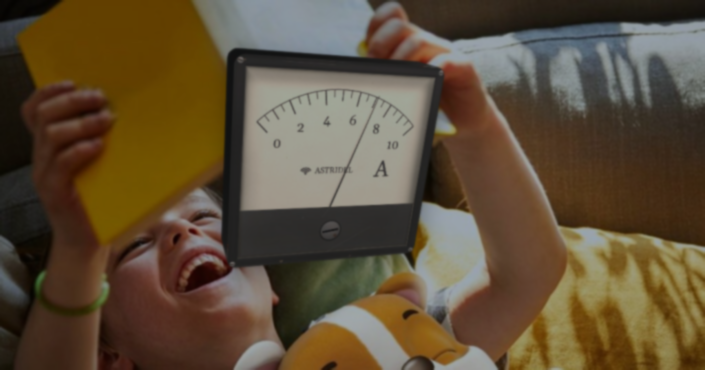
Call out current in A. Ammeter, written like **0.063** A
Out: **7** A
